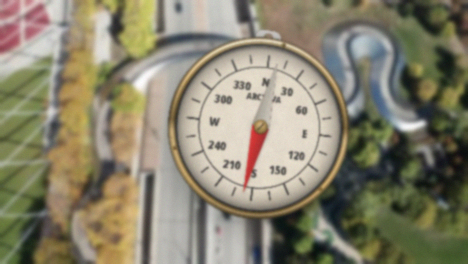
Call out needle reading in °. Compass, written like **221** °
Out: **187.5** °
